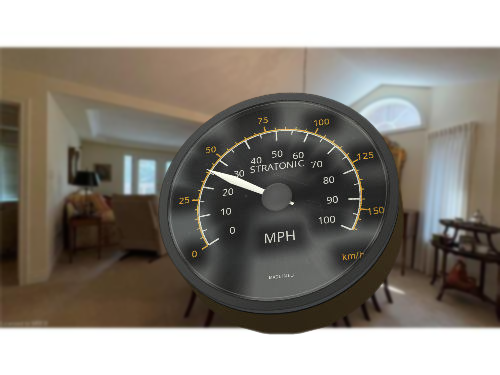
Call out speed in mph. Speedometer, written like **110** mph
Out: **25** mph
